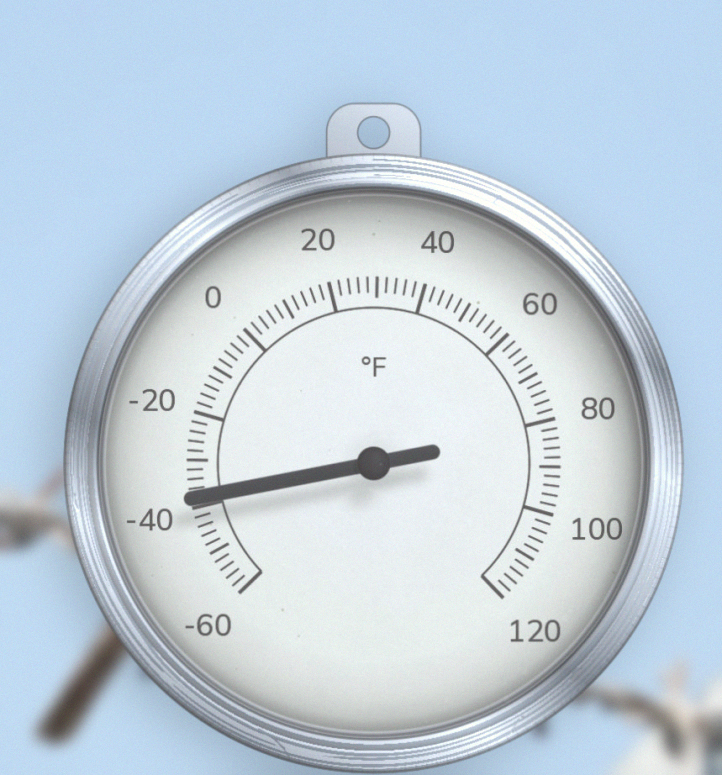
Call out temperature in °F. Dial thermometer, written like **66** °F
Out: **-38** °F
